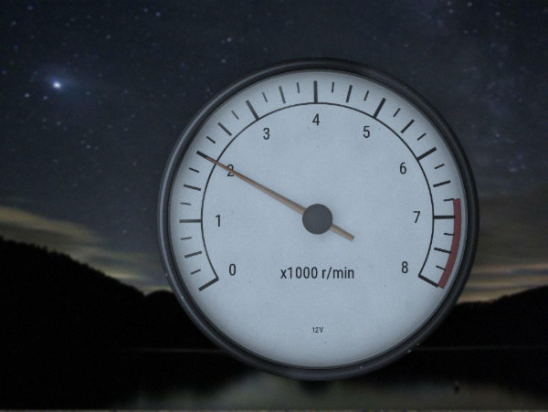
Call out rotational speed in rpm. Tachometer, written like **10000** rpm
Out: **2000** rpm
